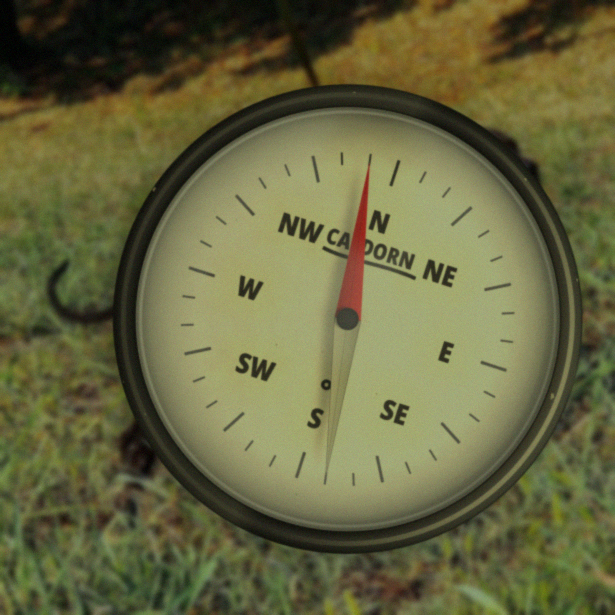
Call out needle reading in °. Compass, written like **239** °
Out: **350** °
